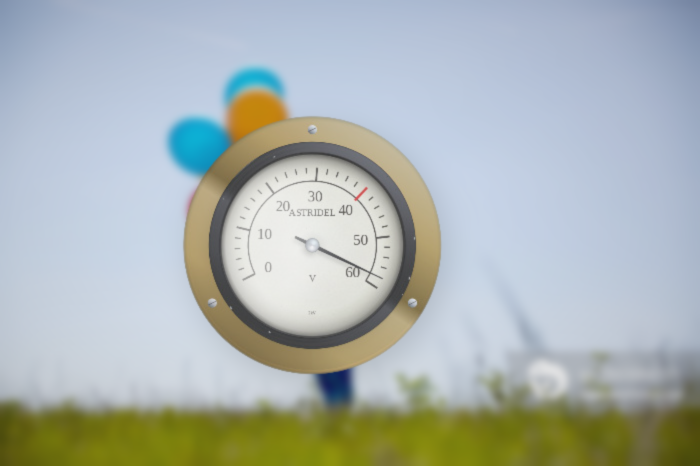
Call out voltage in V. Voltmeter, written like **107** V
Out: **58** V
